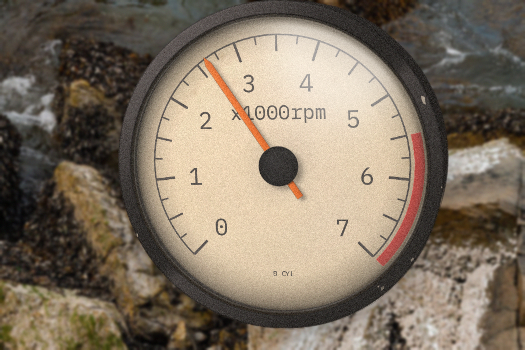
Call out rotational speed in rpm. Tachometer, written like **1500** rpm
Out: **2625** rpm
